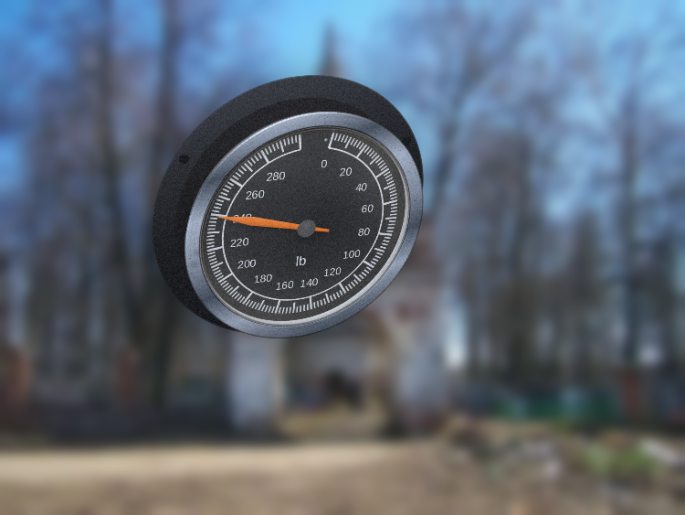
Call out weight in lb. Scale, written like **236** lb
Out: **240** lb
